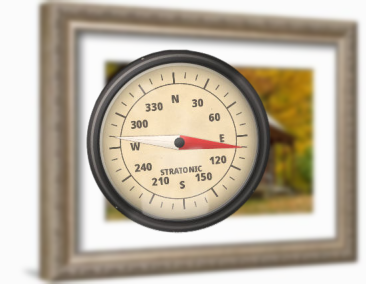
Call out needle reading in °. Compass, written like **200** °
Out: **100** °
